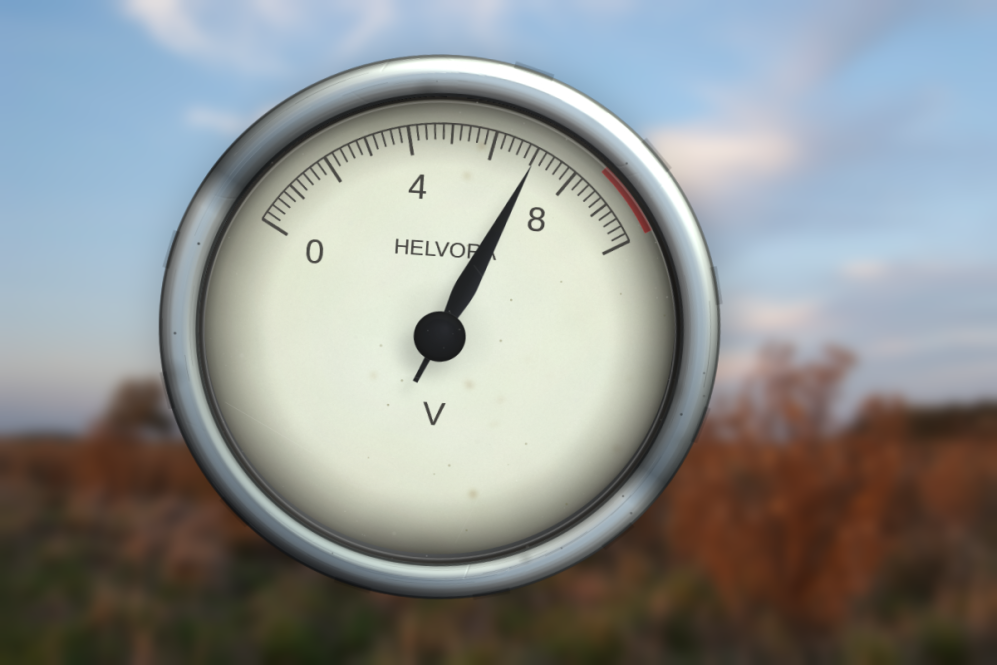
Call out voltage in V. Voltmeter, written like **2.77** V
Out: **7** V
